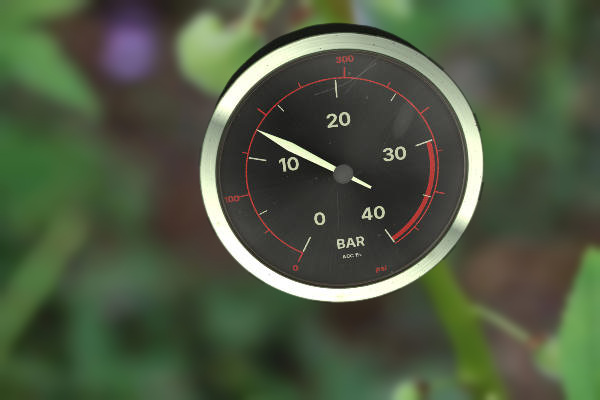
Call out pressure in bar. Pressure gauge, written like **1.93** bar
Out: **12.5** bar
